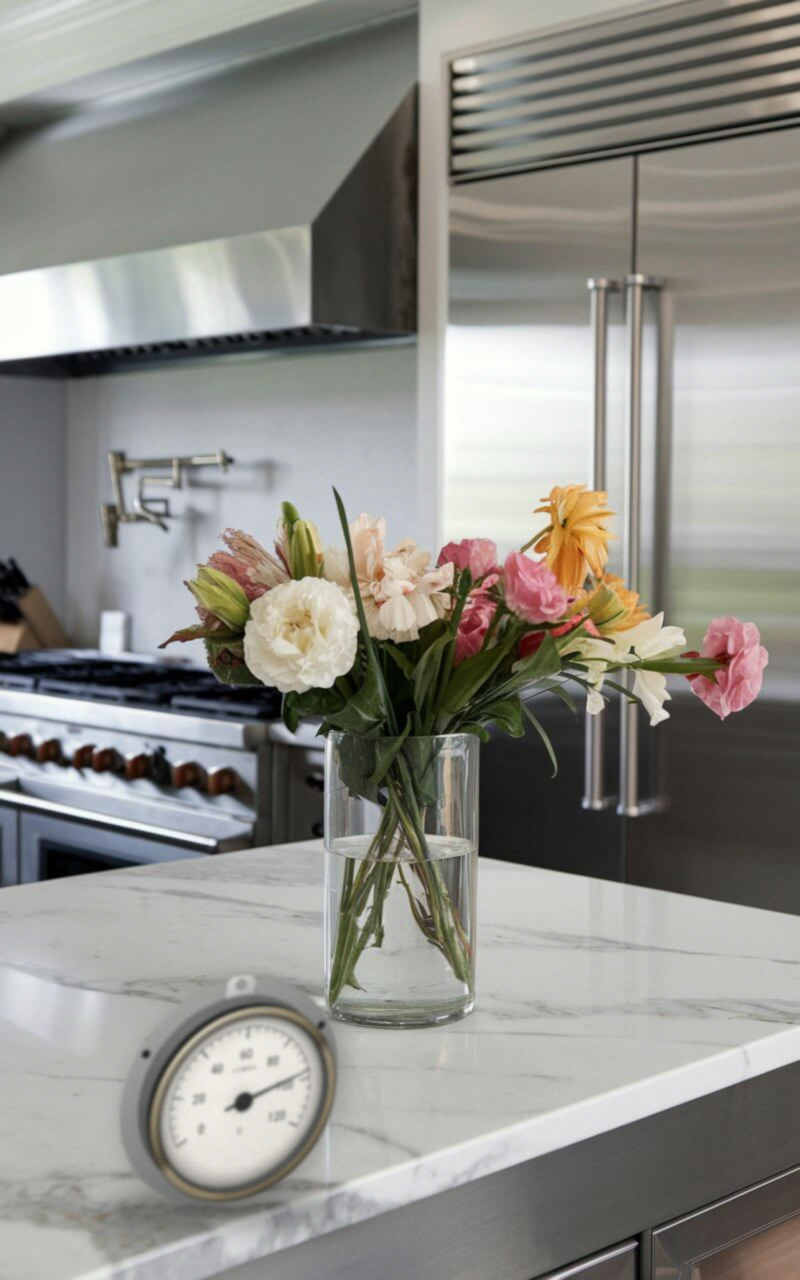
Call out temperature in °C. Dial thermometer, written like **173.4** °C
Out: **96** °C
